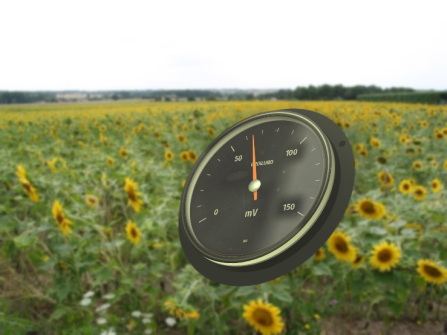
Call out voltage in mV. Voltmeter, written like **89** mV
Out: **65** mV
